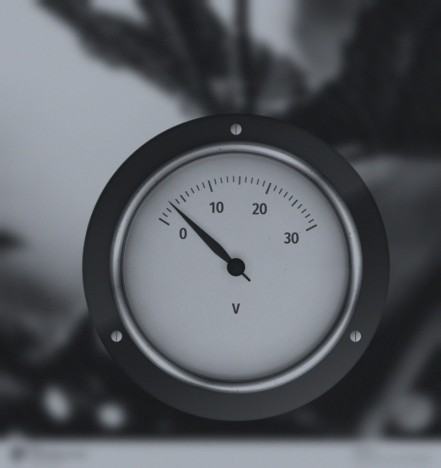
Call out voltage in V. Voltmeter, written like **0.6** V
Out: **3** V
